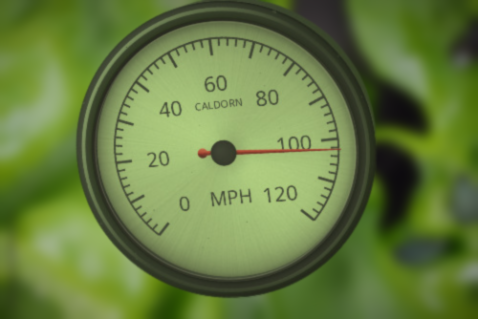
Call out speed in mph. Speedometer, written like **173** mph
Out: **102** mph
